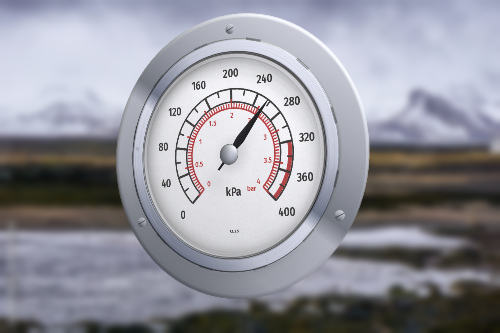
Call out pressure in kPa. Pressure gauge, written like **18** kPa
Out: **260** kPa
